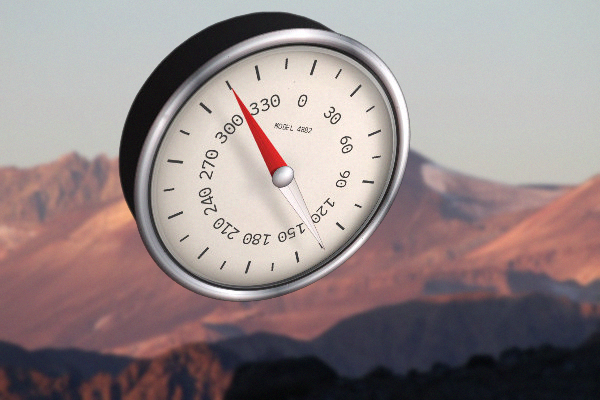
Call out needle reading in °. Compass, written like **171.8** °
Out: **315** °
